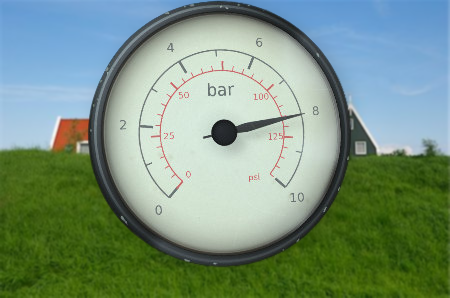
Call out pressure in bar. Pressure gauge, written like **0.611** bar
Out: **8** bar
